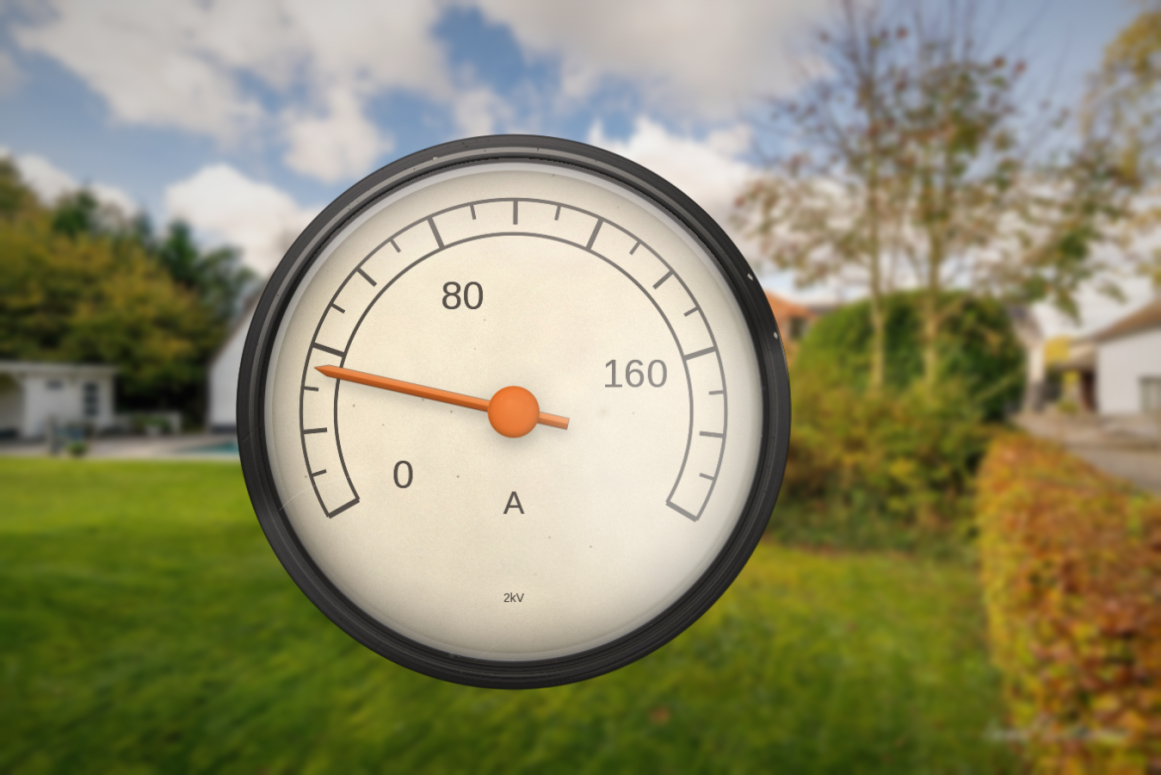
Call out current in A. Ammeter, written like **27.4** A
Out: **35** A
